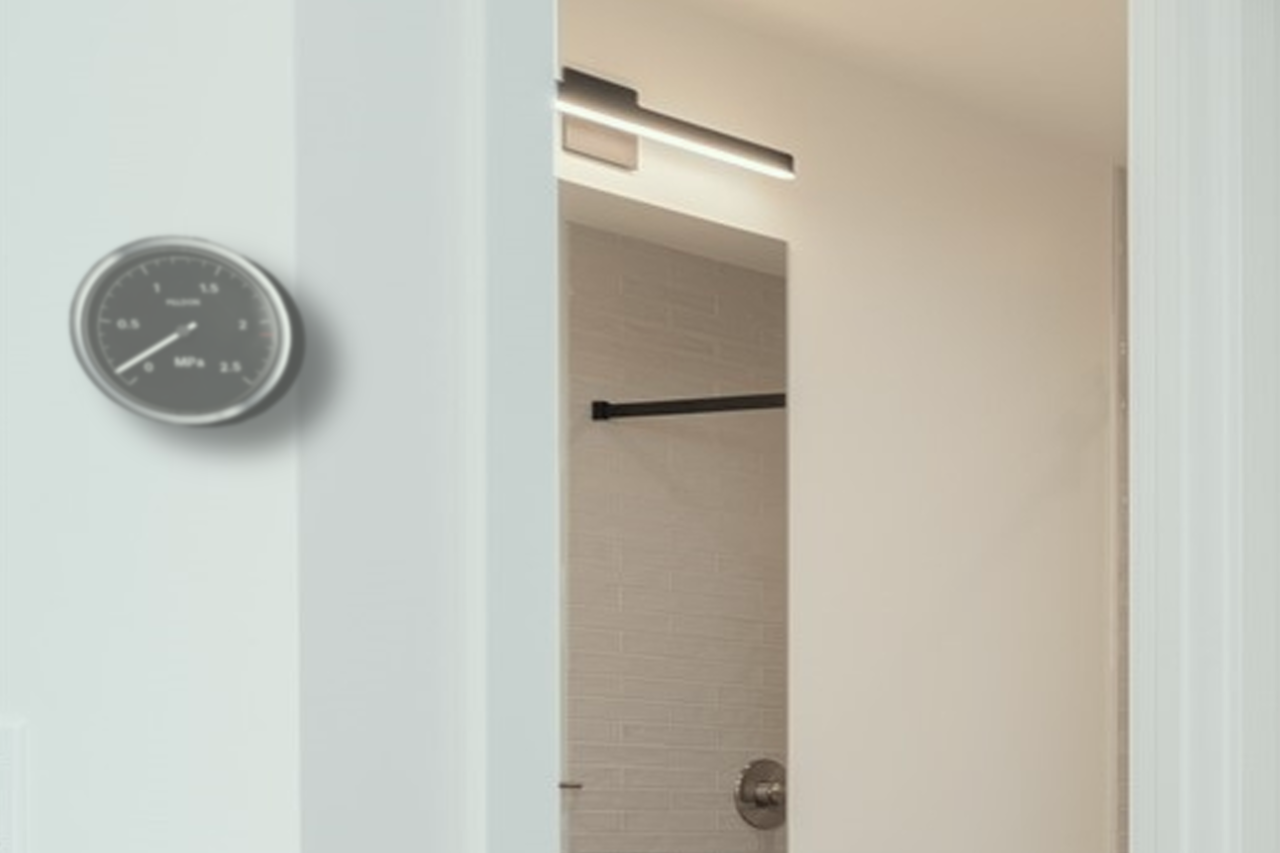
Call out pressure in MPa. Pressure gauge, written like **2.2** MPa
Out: **0.1** MPa
